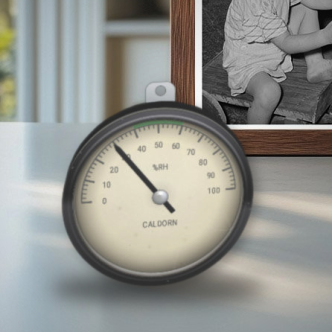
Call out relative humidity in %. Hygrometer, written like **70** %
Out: **30** %
